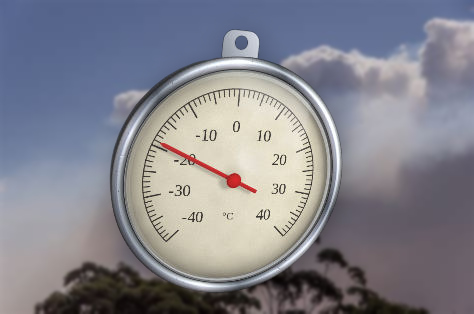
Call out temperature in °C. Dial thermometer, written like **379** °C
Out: **-19** °C
